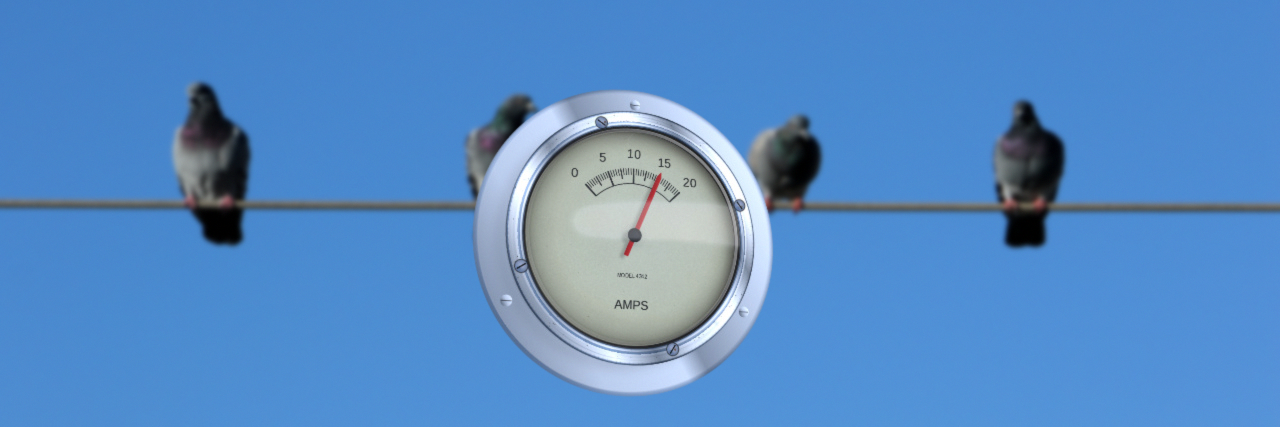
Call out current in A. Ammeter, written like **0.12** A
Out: **15** A
